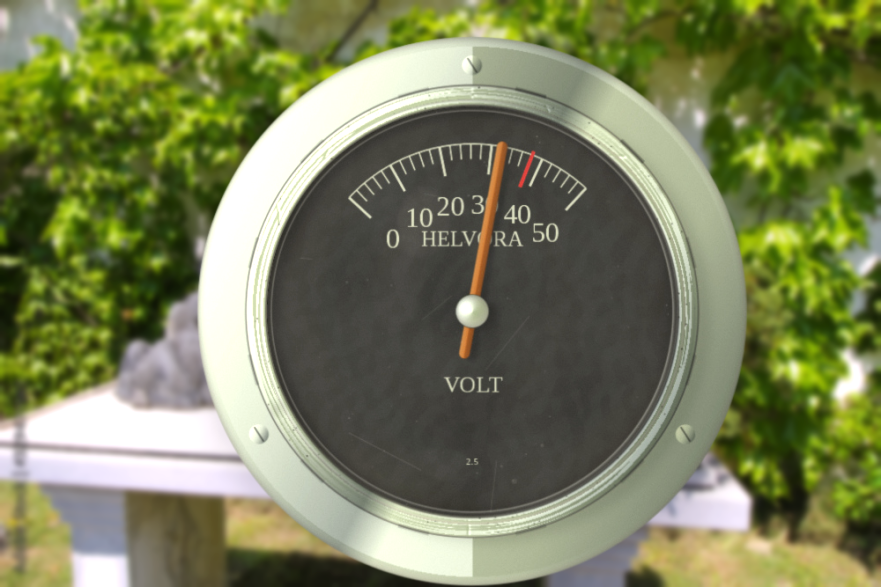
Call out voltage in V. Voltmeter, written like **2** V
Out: **32** V
